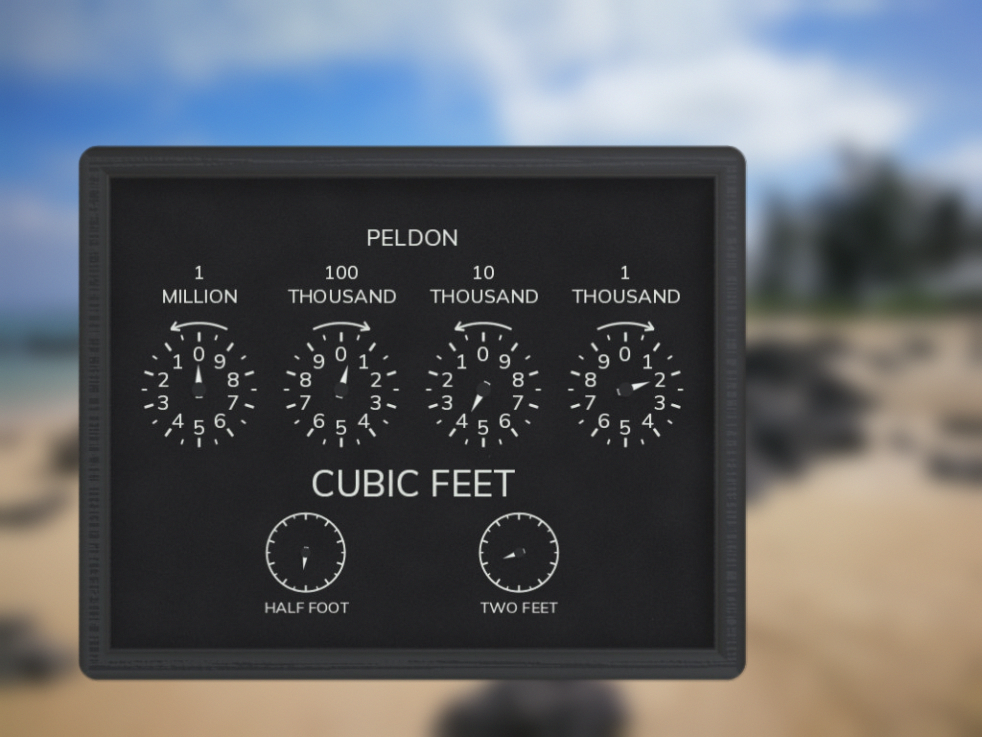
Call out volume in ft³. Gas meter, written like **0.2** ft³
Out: **4200** ft³
